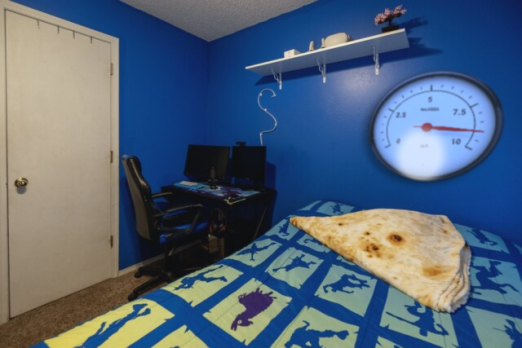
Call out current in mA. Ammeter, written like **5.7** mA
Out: **9** mA
